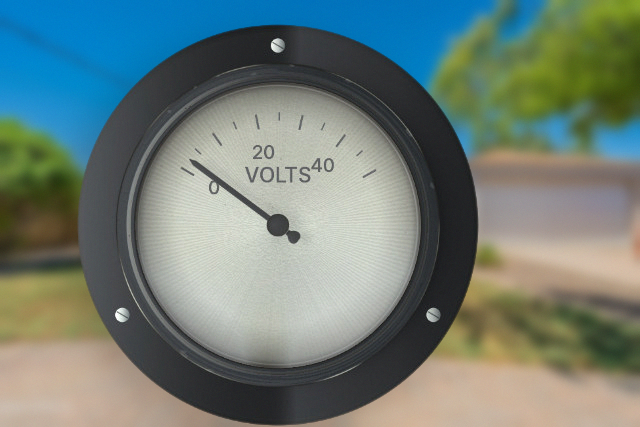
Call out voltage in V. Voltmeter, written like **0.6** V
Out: **2.5** V
